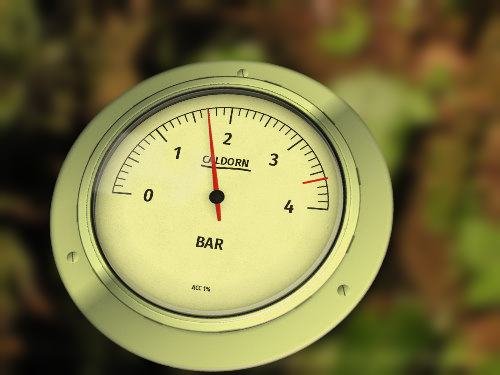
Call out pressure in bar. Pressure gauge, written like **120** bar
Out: **1.7** bar
